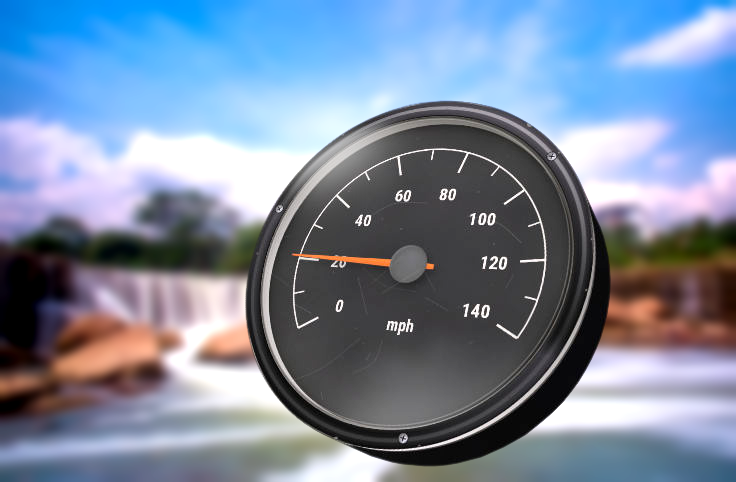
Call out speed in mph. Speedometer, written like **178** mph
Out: **20** mph
